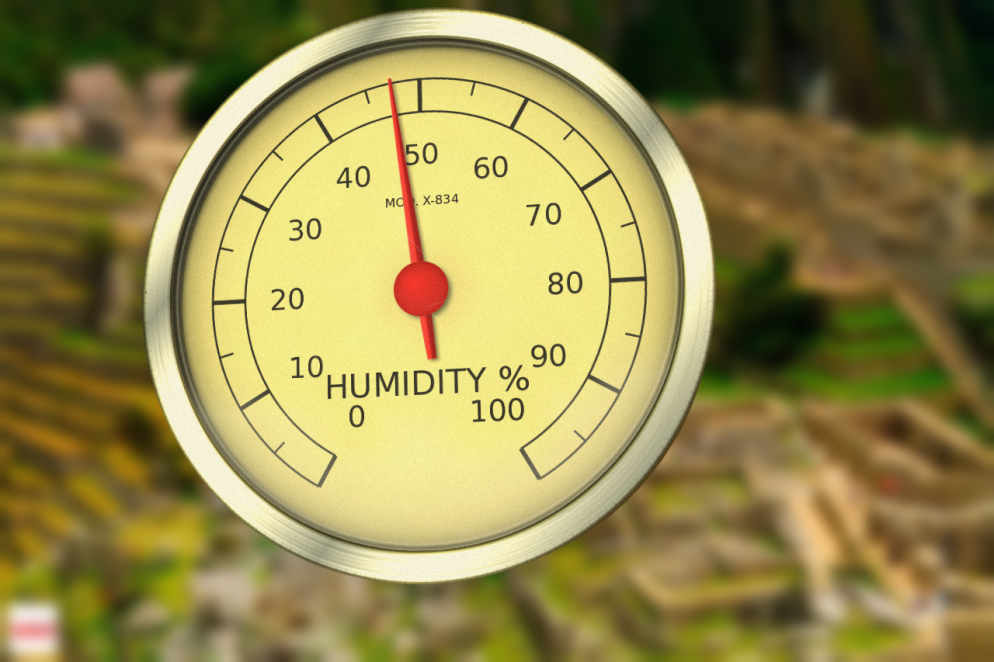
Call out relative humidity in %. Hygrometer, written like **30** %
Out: **47.5** %
